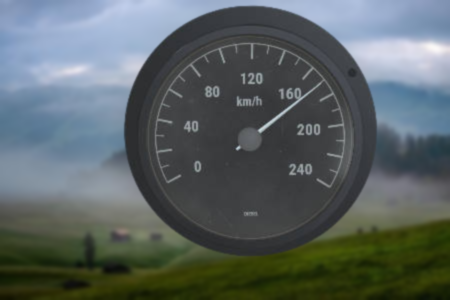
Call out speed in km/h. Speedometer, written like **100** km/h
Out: **170** km/h
